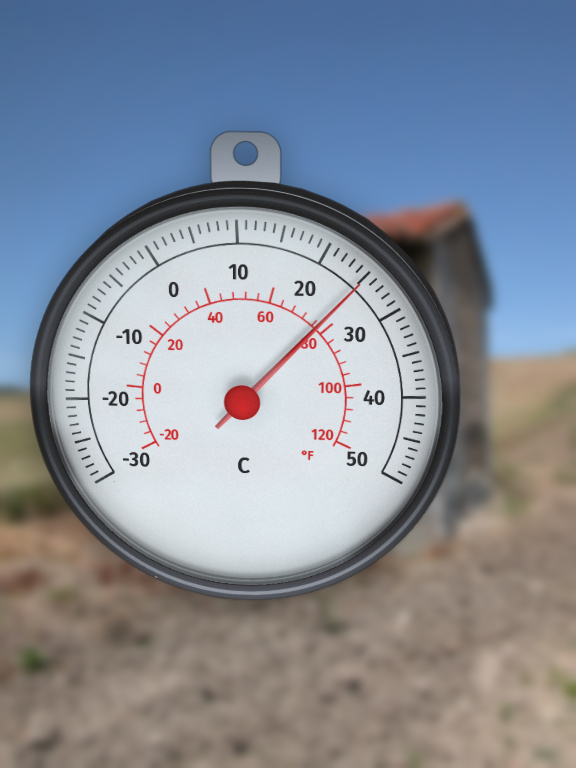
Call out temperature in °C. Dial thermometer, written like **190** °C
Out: **25** °C
